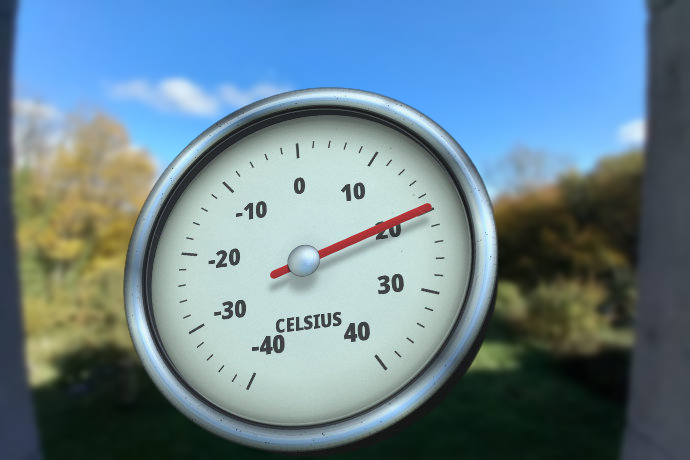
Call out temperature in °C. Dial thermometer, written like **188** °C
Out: **20** °C
